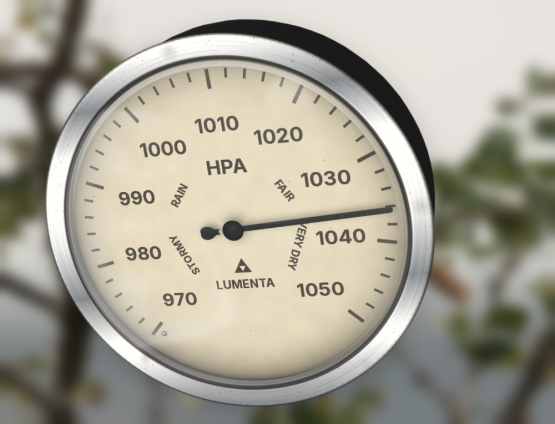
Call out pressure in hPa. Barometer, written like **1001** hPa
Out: **1036** hPa
